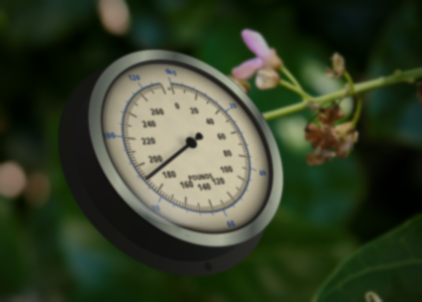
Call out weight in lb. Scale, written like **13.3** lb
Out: **190** lb
